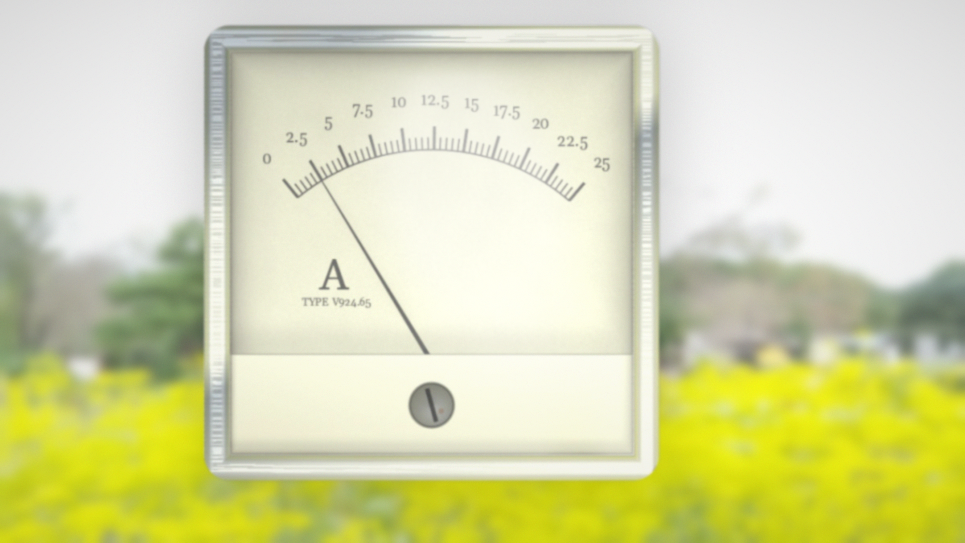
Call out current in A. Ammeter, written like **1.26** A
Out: **2.5** A
